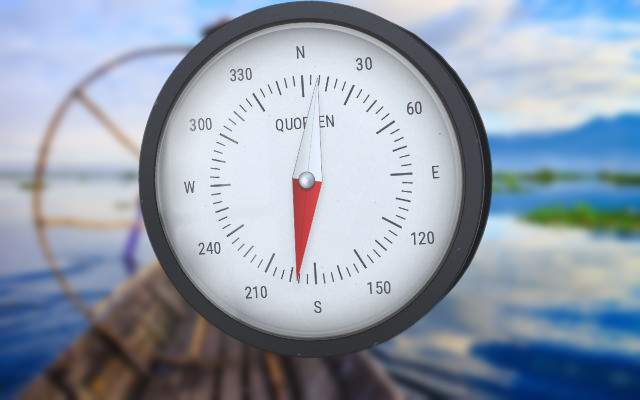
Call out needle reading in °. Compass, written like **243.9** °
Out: **190** °
